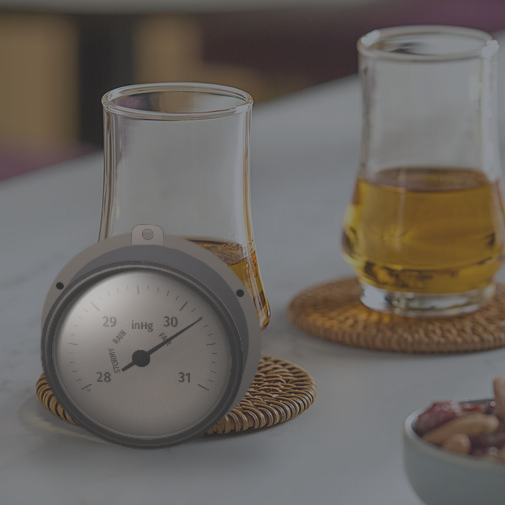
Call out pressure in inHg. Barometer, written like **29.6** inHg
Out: **30.2** inHg
